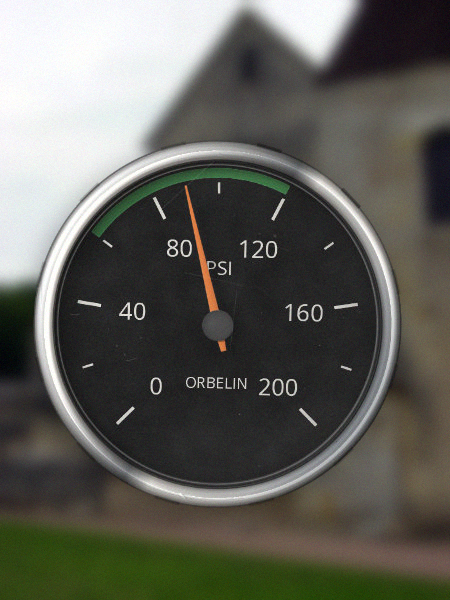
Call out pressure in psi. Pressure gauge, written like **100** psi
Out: **90** psi
